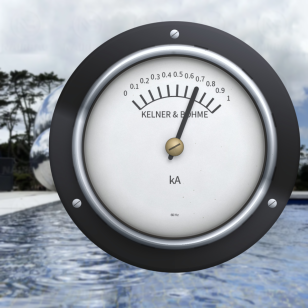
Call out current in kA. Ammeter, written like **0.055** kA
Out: **0.7** kA
